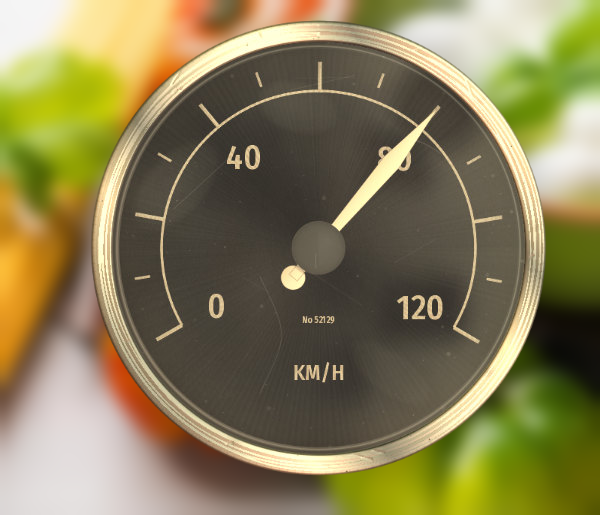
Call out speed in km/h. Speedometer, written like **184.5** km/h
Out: **80** km/h
